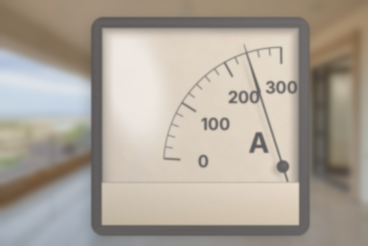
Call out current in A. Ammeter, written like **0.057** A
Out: **240** A
